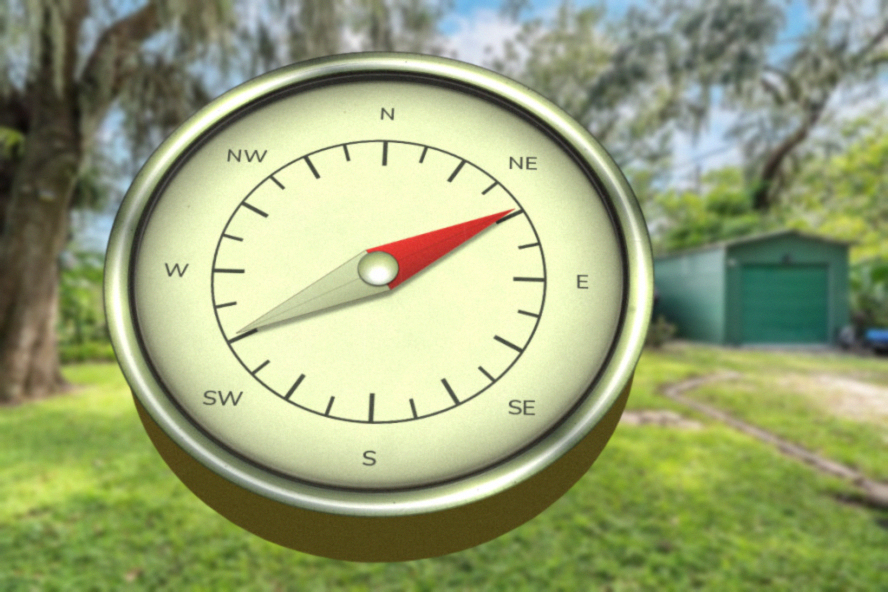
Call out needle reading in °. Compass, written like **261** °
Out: **60** °
